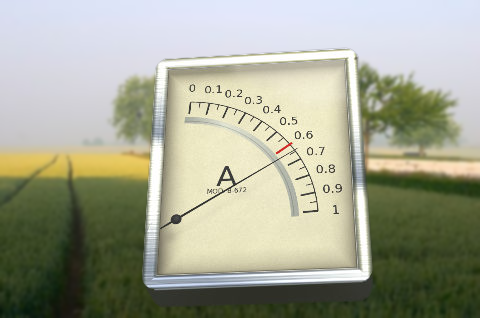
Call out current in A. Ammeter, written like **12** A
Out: **0.65** A
